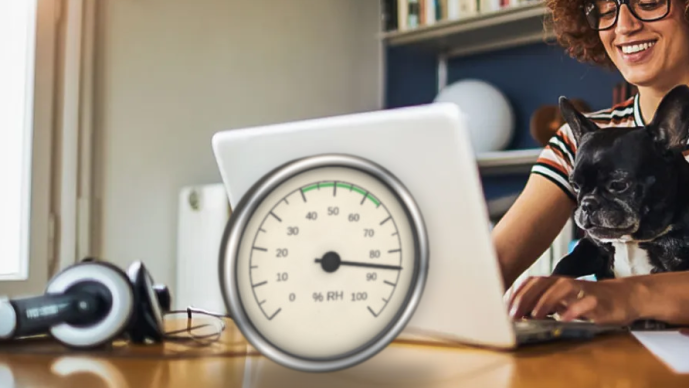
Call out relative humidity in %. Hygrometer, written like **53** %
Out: **85** %
